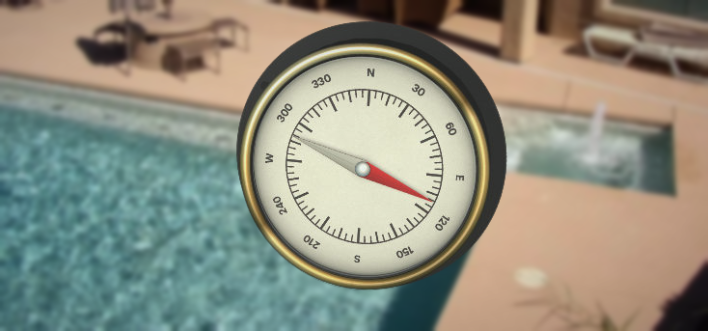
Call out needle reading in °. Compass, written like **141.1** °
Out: **110** °
